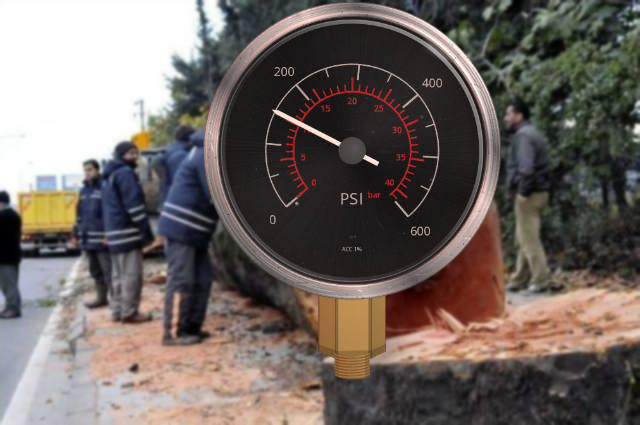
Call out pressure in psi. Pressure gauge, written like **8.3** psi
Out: **150** psi
